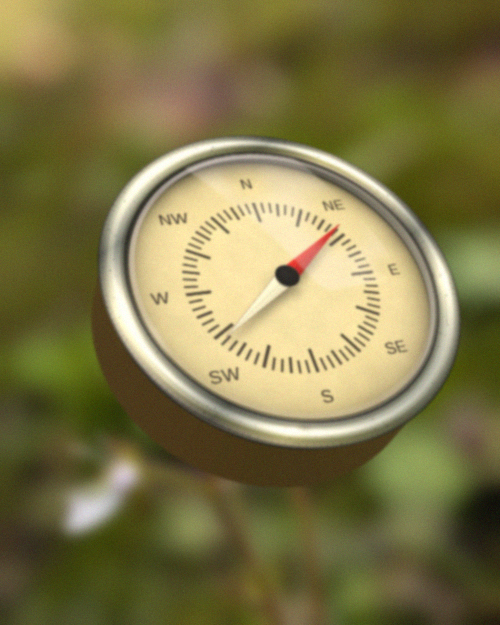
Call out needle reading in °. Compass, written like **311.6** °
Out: **55** °
